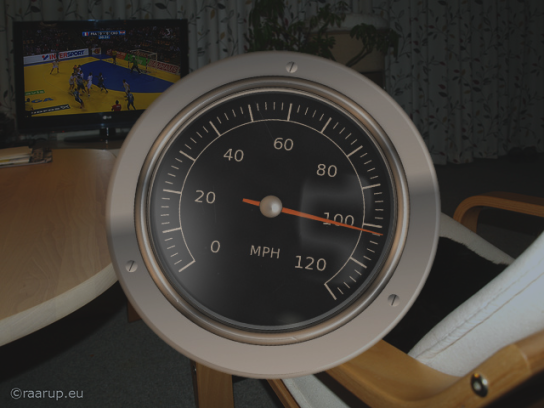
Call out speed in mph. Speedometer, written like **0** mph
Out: **102** mph
